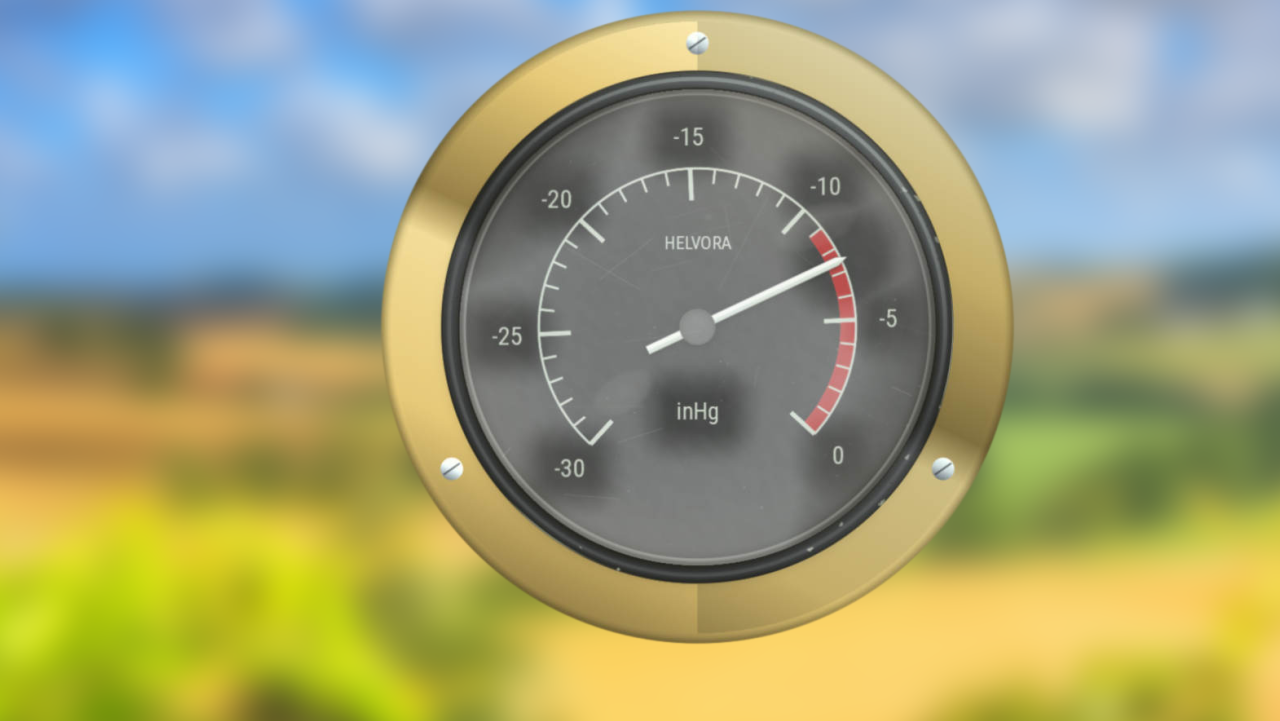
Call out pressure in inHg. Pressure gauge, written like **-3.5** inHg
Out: **-7.5** inHg
